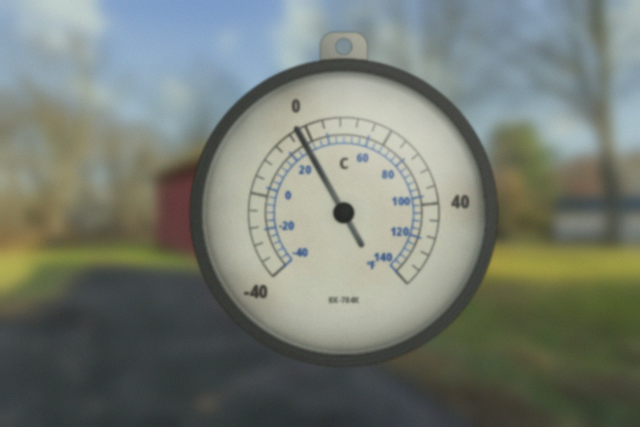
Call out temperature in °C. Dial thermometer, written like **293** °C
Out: **-2** °C
